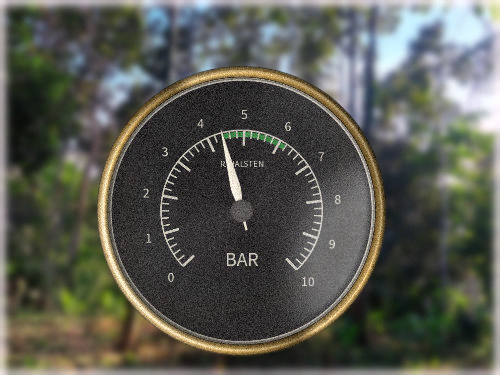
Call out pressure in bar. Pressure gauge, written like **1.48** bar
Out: **4.4** bar
